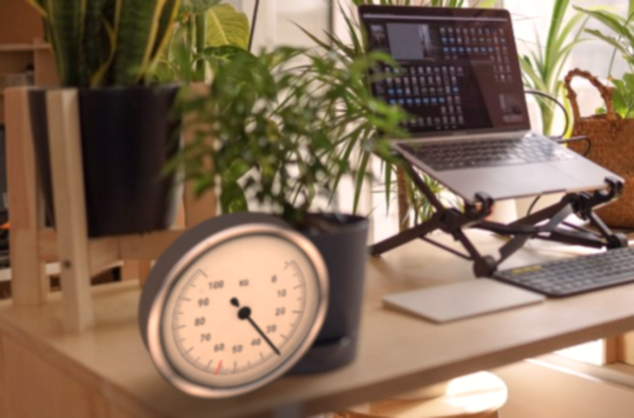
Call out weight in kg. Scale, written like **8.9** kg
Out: **35** kg
